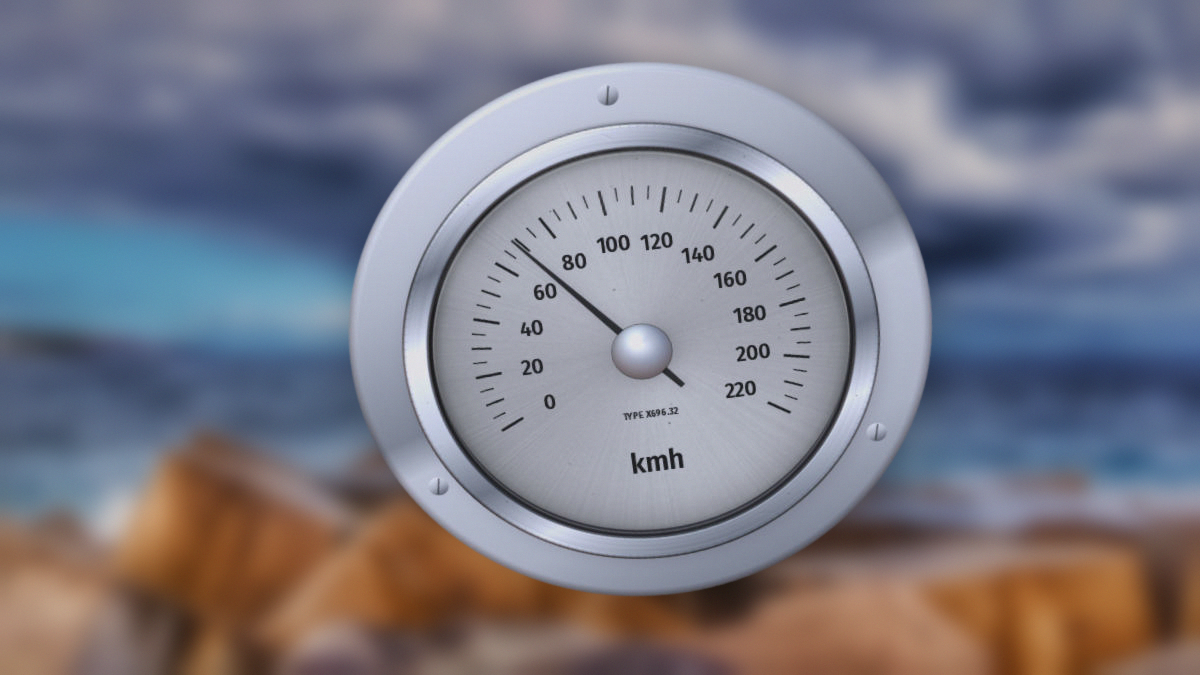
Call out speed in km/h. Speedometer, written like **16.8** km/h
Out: **70** km/h
